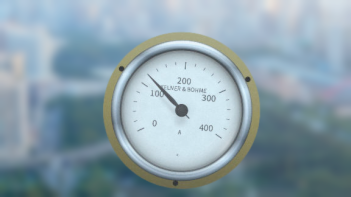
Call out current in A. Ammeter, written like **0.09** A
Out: **120** A
